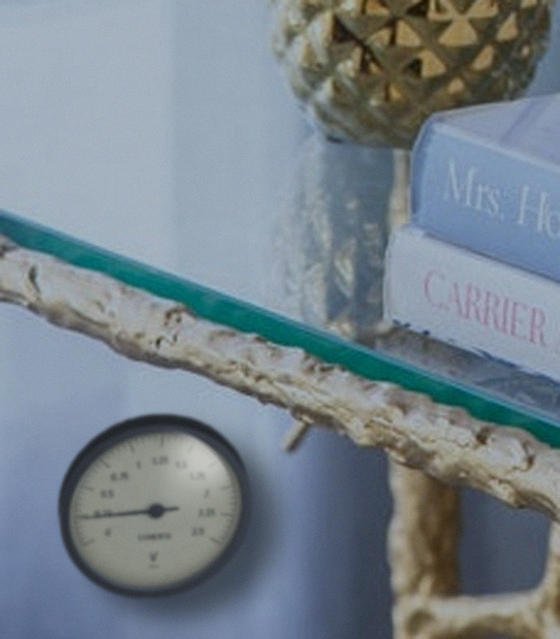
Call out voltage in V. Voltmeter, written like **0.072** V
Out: **0.25** V
